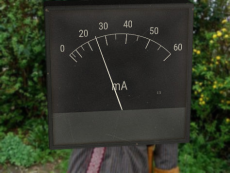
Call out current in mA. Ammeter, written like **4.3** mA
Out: **25** mA
